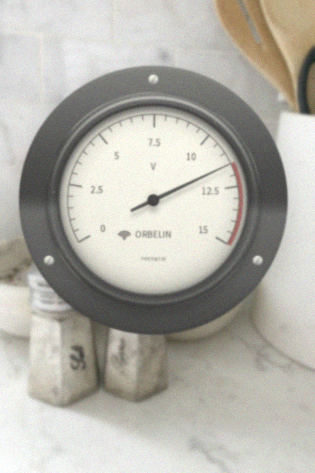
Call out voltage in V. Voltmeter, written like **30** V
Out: **11.5** V
